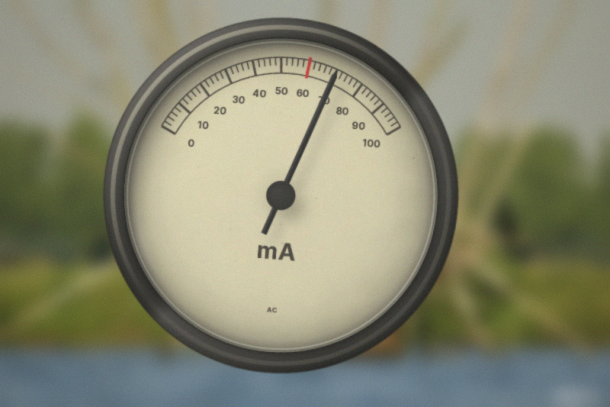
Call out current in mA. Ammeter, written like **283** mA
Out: **70** mA
